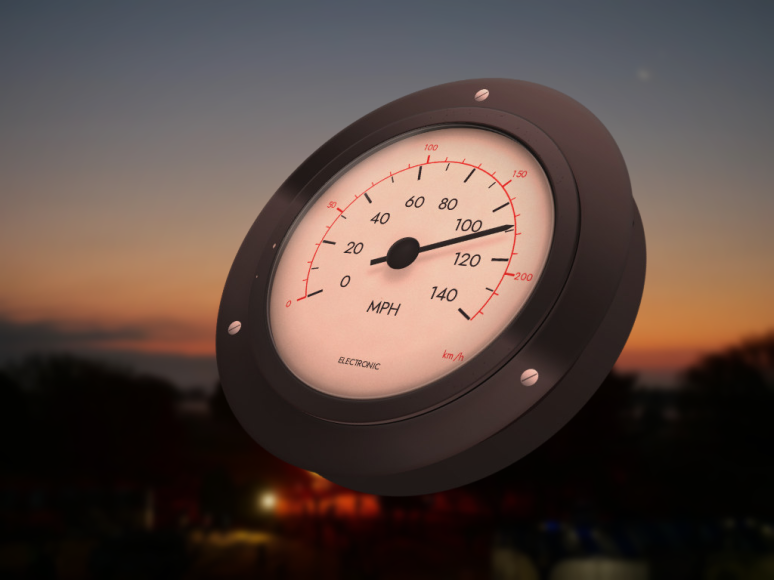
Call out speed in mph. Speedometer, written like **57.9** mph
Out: **110** mph
